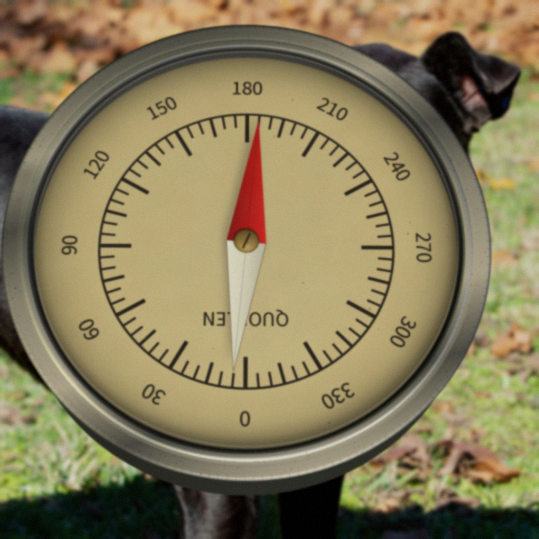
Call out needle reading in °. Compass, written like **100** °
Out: **185** °
